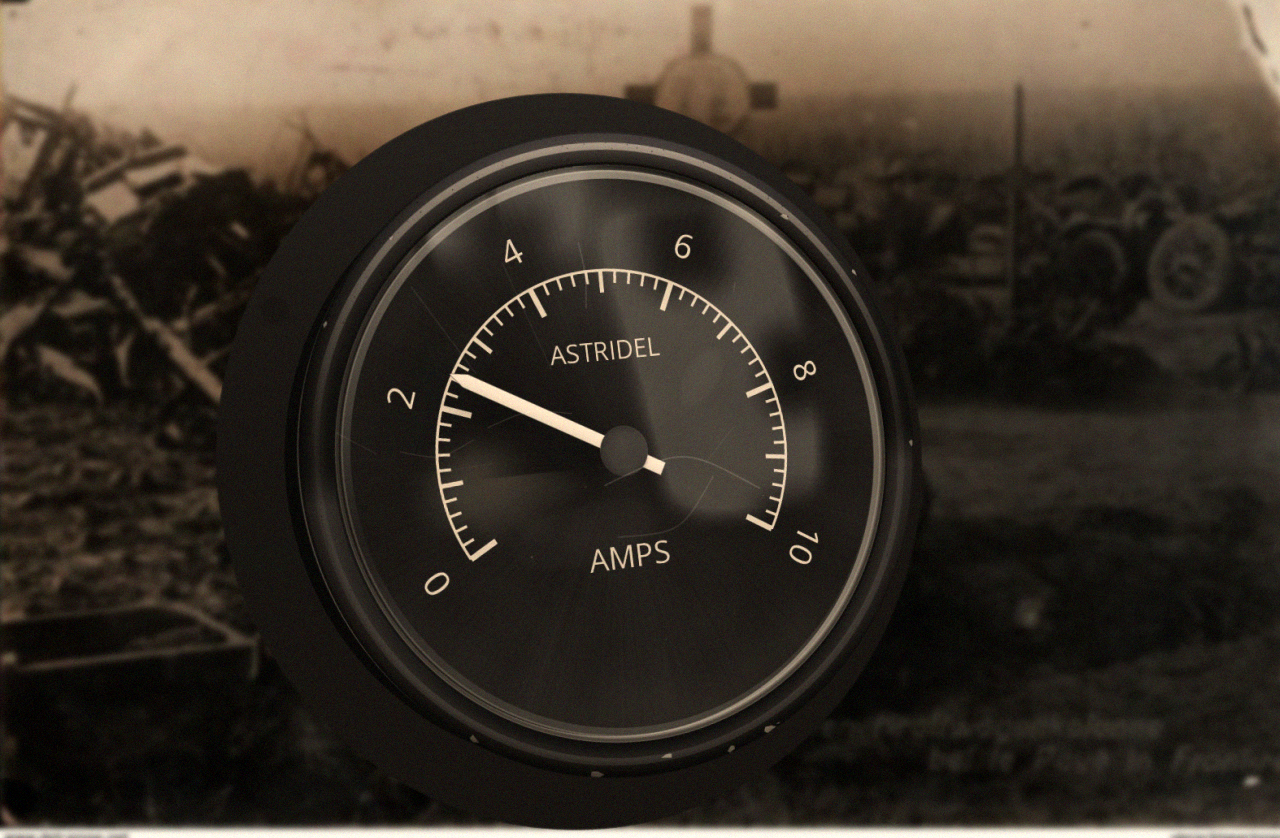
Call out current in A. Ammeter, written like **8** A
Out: **2.4** A
